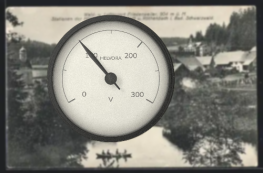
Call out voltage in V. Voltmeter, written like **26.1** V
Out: **100** V
